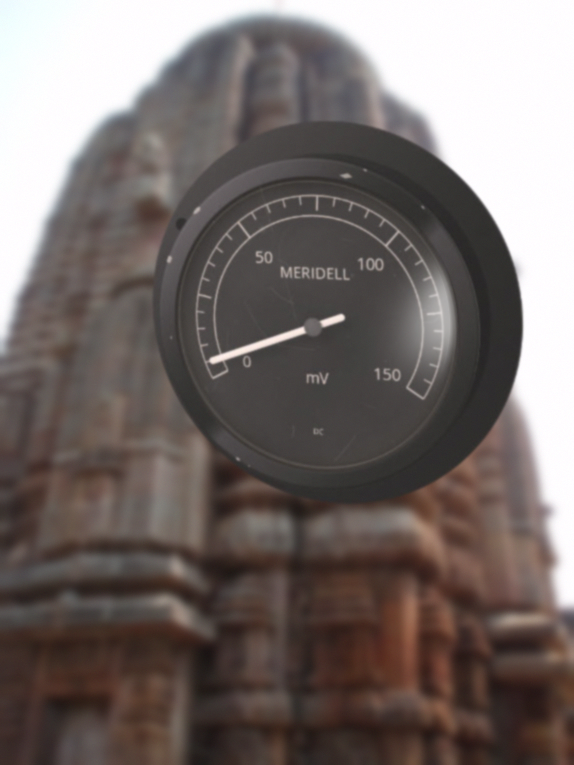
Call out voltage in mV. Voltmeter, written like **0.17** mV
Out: **5** mV
